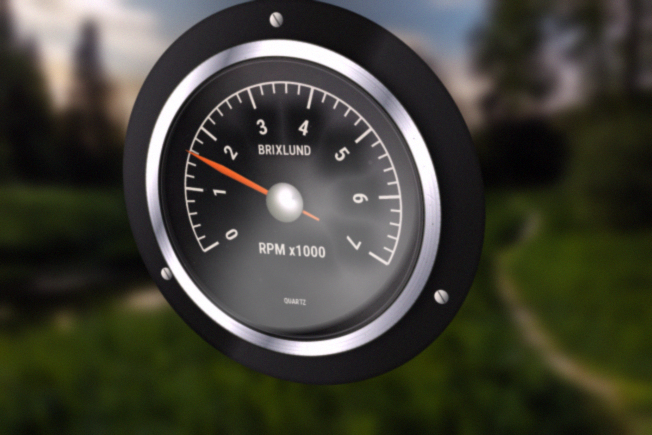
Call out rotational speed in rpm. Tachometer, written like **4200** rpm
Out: **1600** rpm
